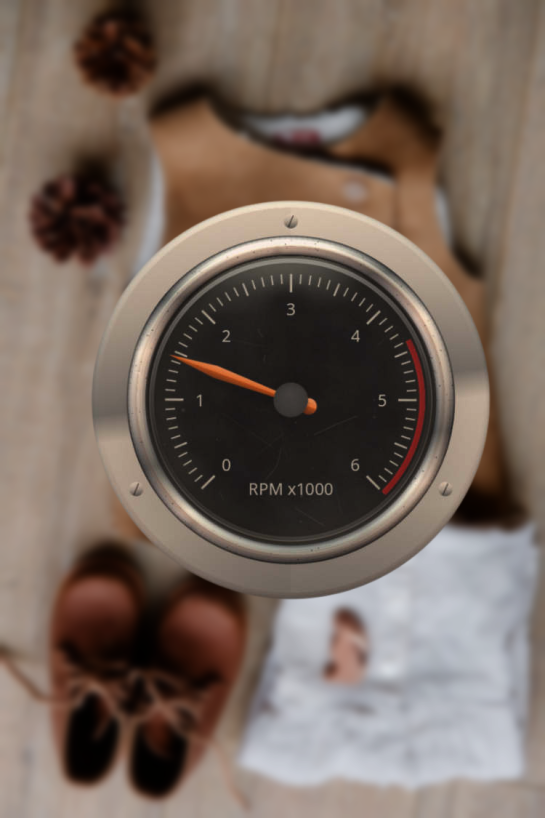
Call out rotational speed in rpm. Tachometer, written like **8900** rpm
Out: **1450** rpm
